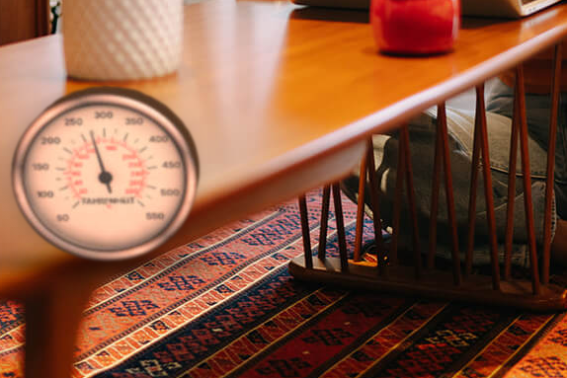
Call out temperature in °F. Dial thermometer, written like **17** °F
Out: **275** °F
